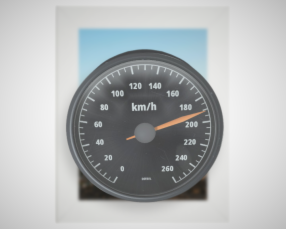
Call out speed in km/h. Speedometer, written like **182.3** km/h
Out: **190** km/h
